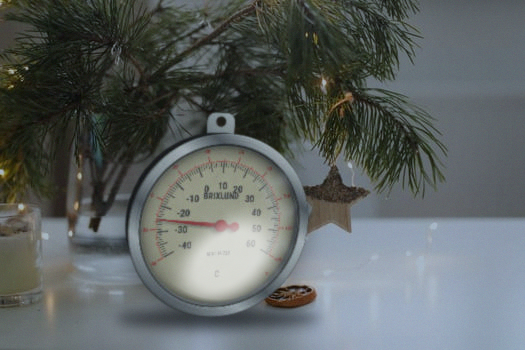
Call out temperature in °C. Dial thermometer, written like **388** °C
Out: **-25** °C
